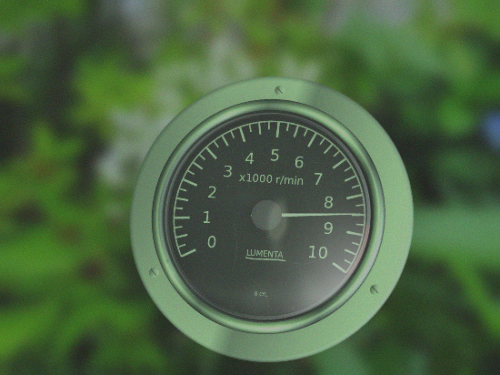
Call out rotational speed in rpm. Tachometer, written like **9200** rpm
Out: **8500** rpm
